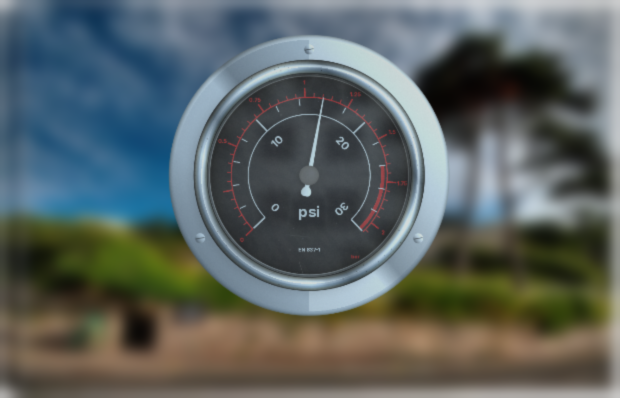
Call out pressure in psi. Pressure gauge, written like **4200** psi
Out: **16** psi
